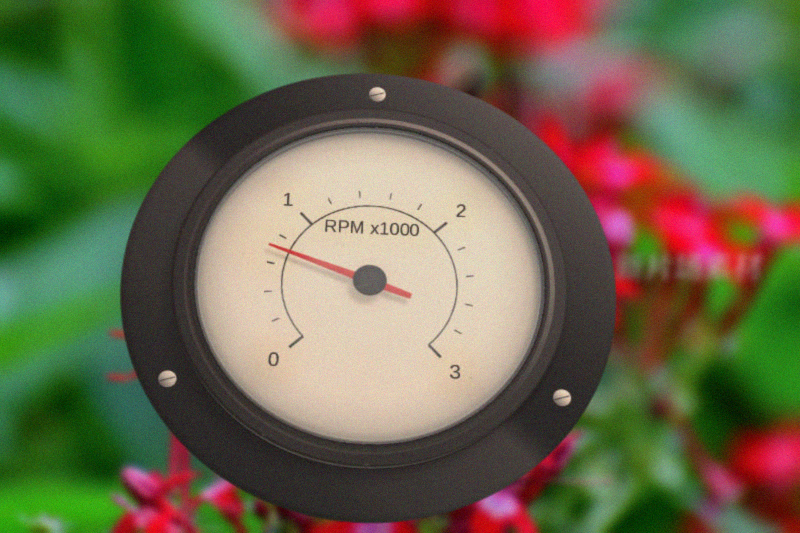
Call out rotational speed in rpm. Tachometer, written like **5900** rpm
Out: **700** rpm
